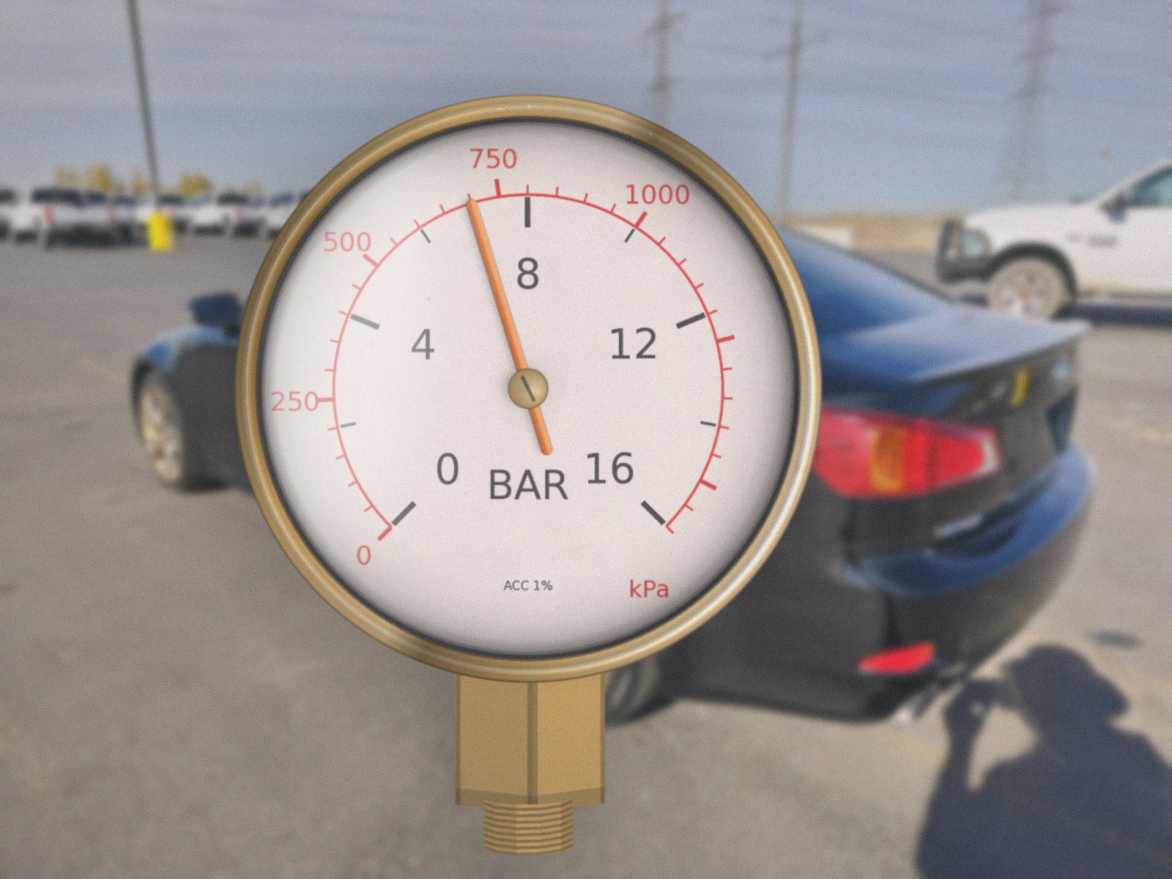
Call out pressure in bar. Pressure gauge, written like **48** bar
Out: **7** bar
